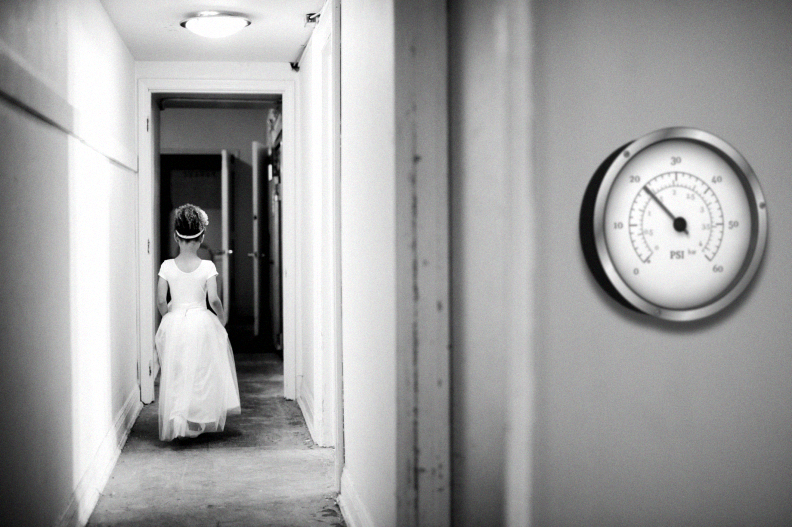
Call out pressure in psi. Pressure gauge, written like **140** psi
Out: **20** psi
